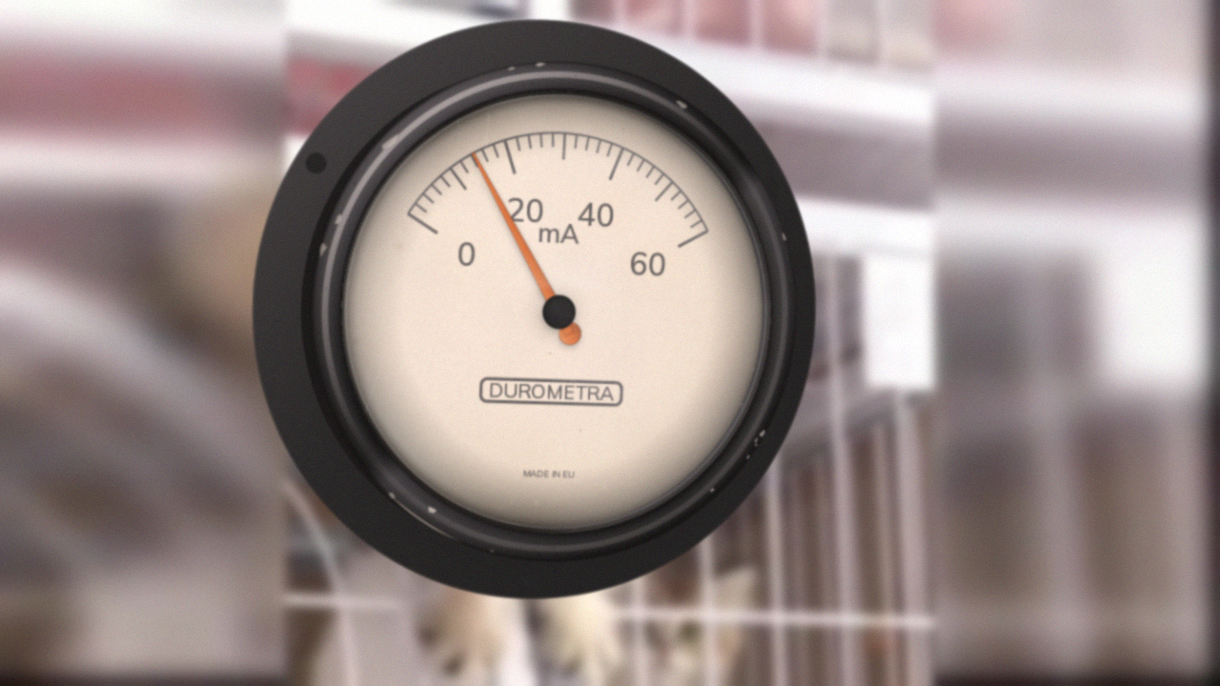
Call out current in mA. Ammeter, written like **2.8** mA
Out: **14** mA
